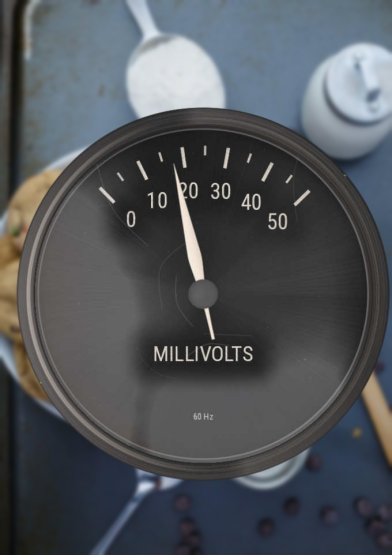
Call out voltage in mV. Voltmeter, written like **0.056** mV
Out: **17.5** mV
